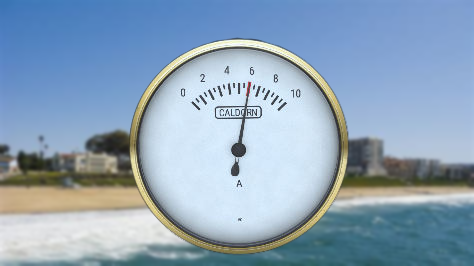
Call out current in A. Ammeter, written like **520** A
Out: **6** A
